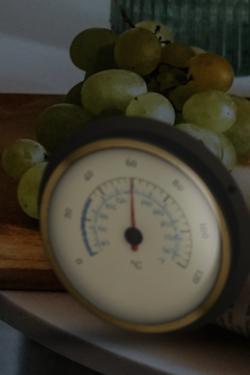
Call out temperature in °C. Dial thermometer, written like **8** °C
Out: **60** °C
